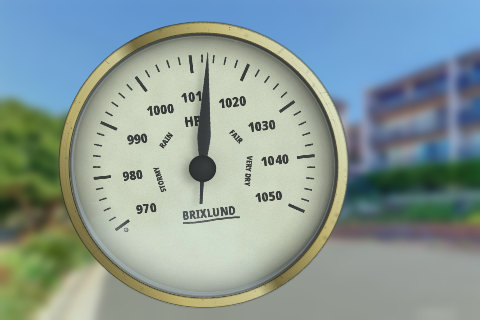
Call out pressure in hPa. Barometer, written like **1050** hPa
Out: **1013** hPa
